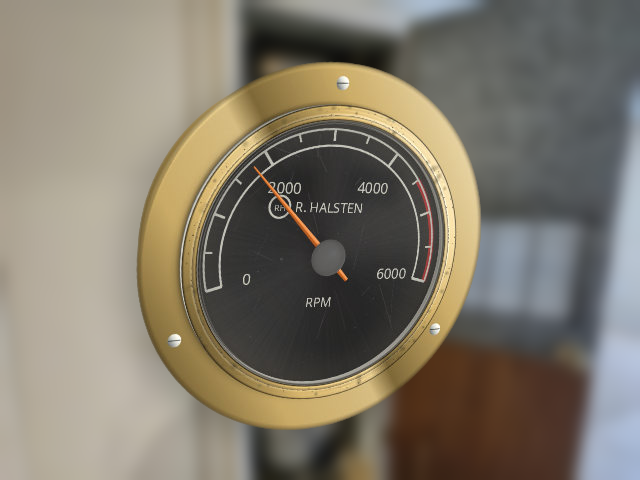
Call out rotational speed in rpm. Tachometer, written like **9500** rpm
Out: **1750** rpm
